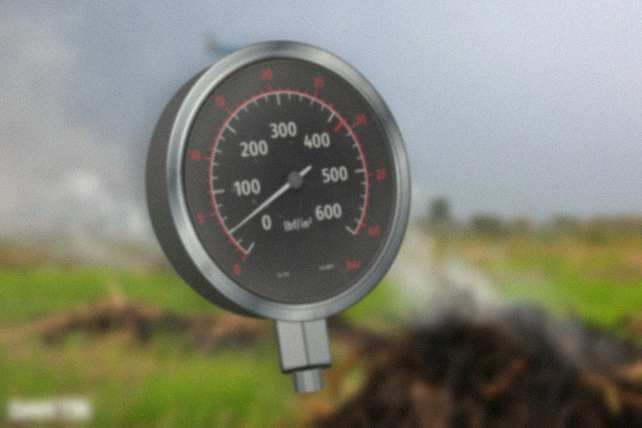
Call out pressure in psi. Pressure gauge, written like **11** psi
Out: **40** psi
